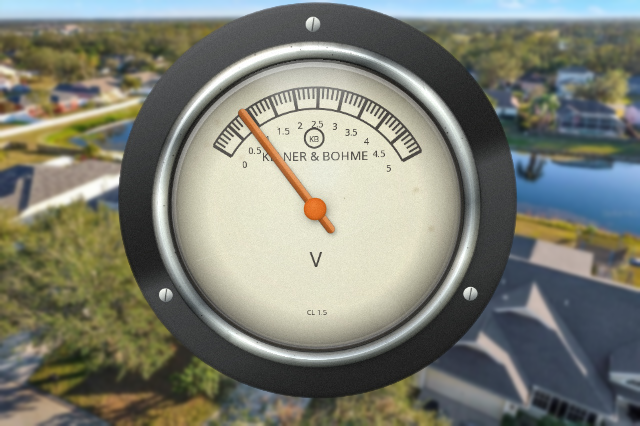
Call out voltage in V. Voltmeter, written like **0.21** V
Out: **0.9** V
